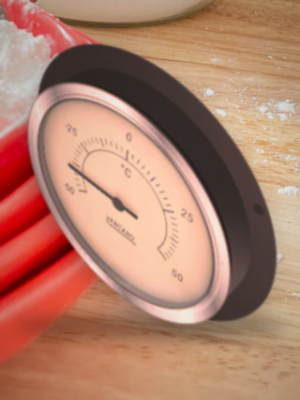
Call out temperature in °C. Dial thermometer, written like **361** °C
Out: **-37.5** °C
